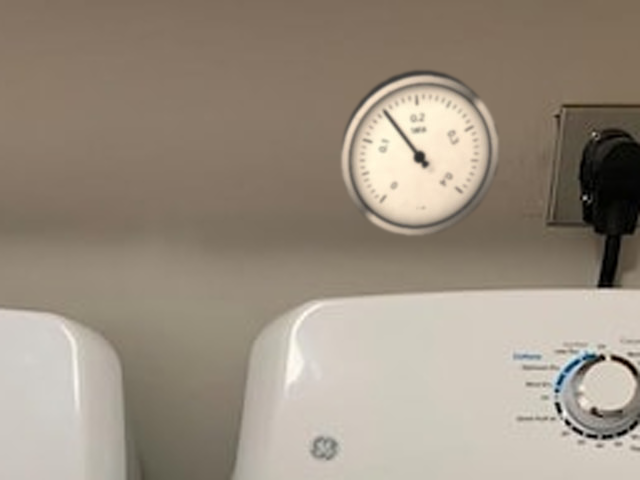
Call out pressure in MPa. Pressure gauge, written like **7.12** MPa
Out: **0.15** MPa
